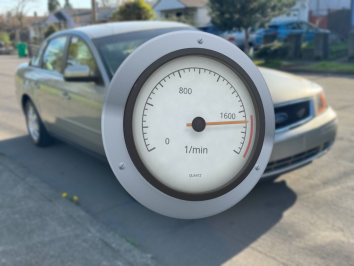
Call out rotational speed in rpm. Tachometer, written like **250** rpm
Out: **1700** rpm
